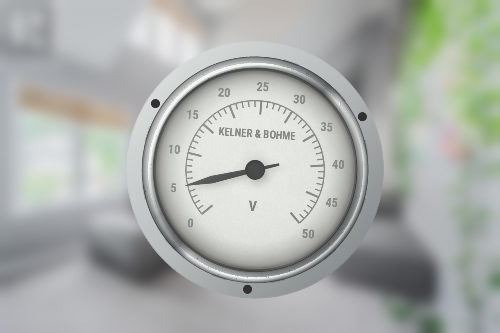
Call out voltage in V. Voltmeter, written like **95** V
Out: **5** V
